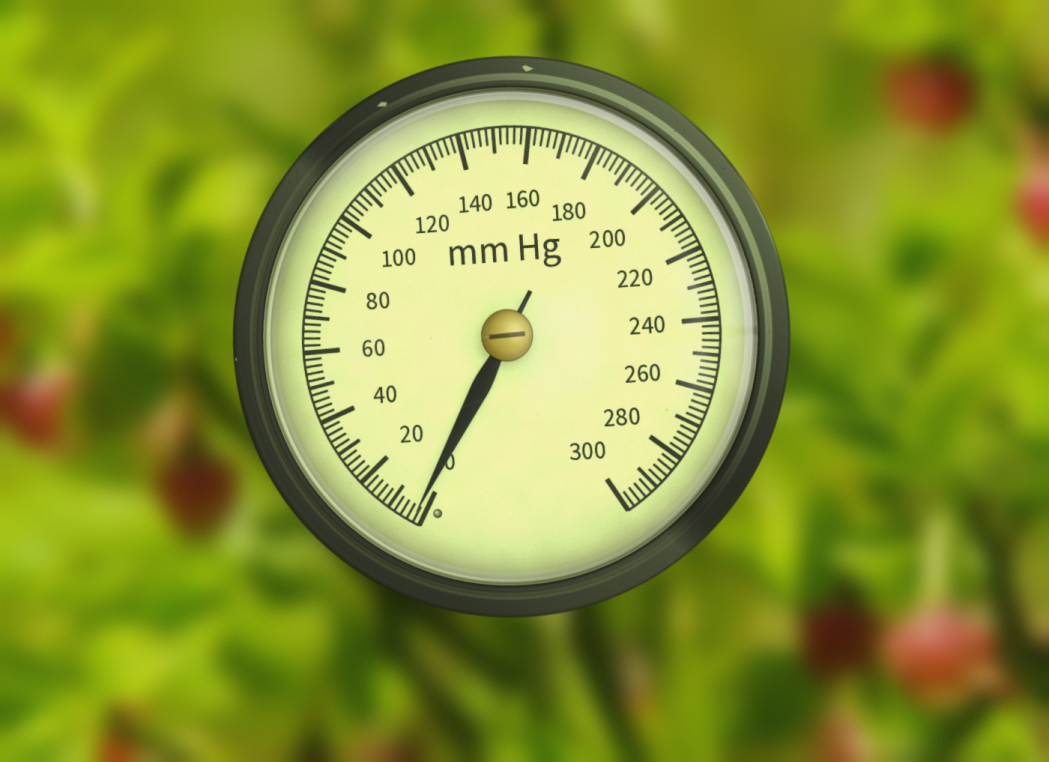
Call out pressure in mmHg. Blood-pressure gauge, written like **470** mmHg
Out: **2** mmHg
